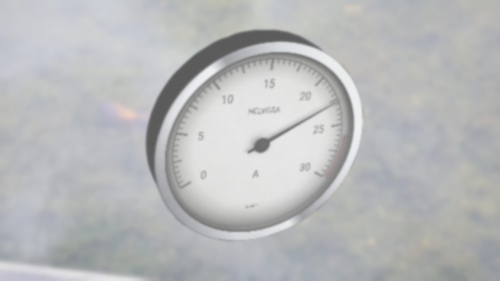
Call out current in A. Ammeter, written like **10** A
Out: **22.5** A
